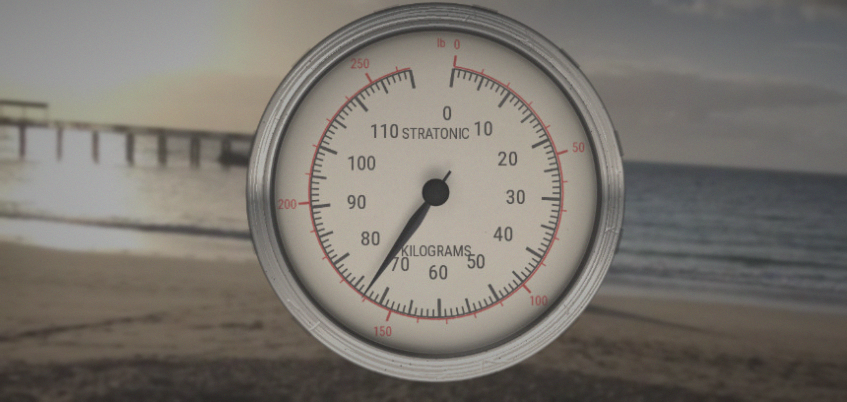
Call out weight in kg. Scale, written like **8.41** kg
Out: **73** kg
